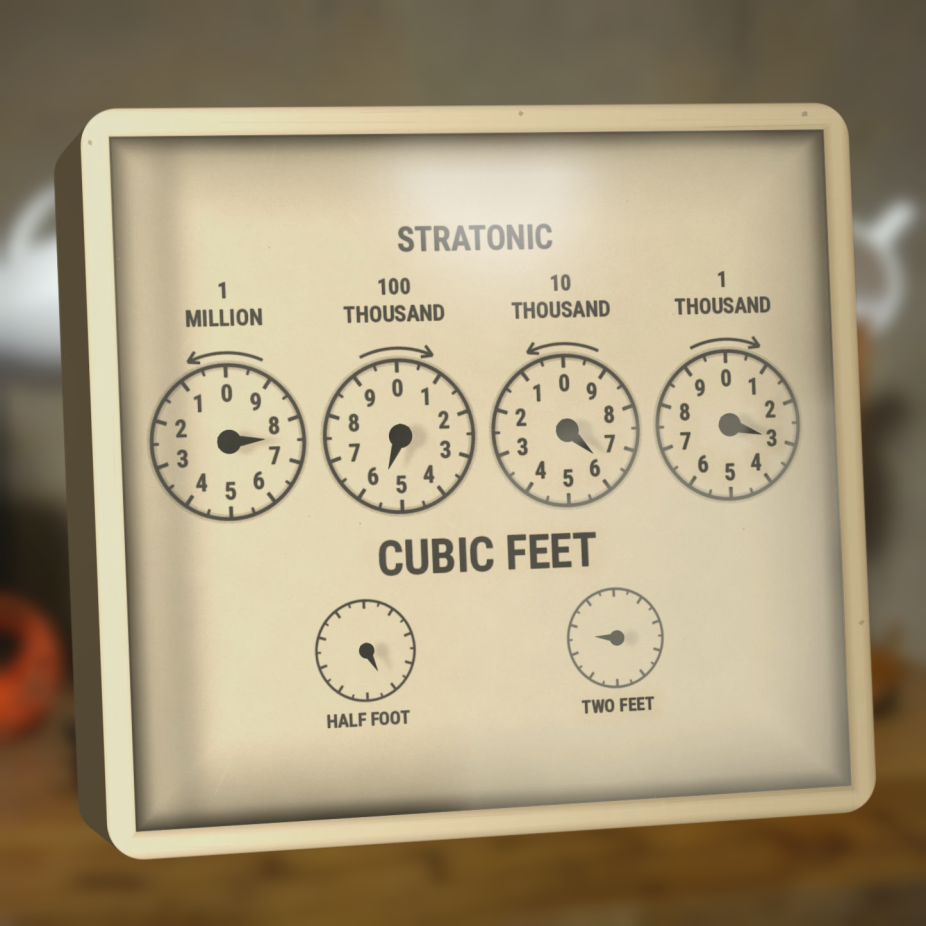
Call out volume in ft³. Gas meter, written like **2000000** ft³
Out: **756300** ft³
